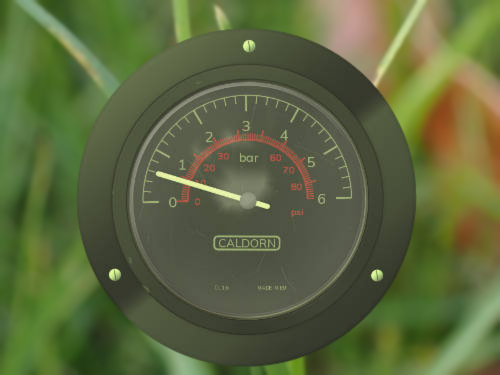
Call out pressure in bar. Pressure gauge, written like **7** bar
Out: **0.6** bar
